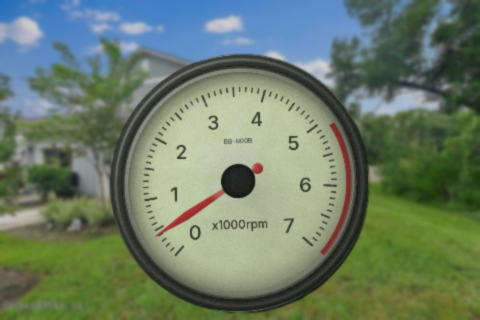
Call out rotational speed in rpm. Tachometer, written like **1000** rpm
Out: **400** rpm
